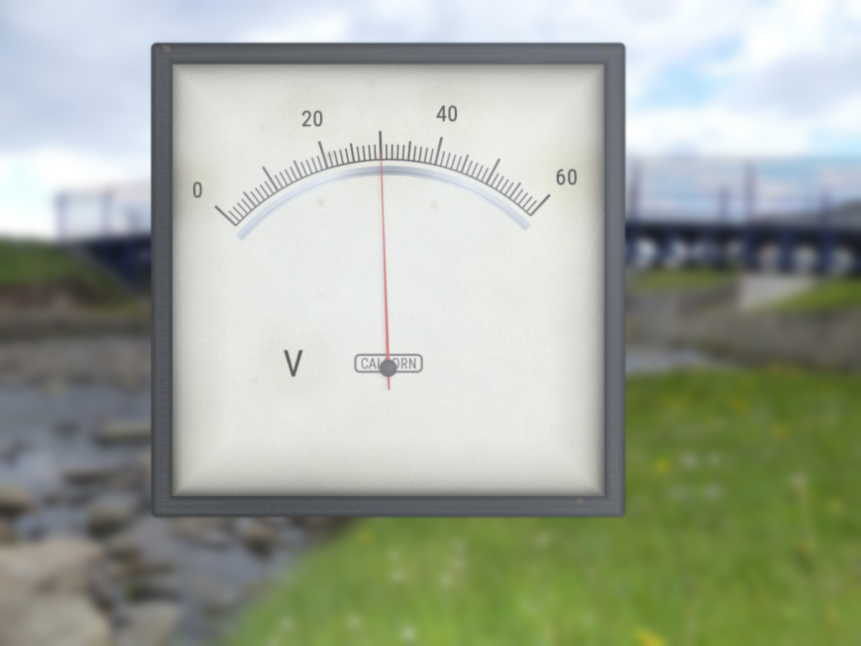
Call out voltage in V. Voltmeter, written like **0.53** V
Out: **30** V
